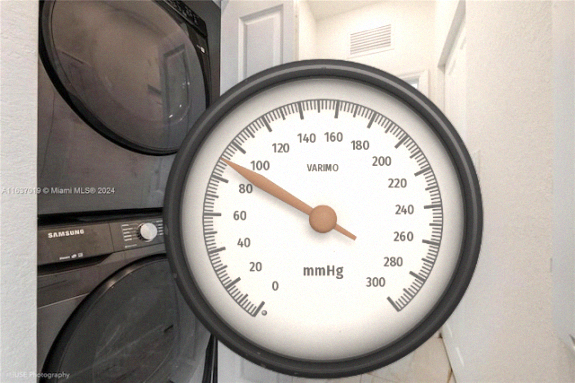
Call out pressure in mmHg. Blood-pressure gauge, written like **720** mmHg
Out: **90** mmHg
